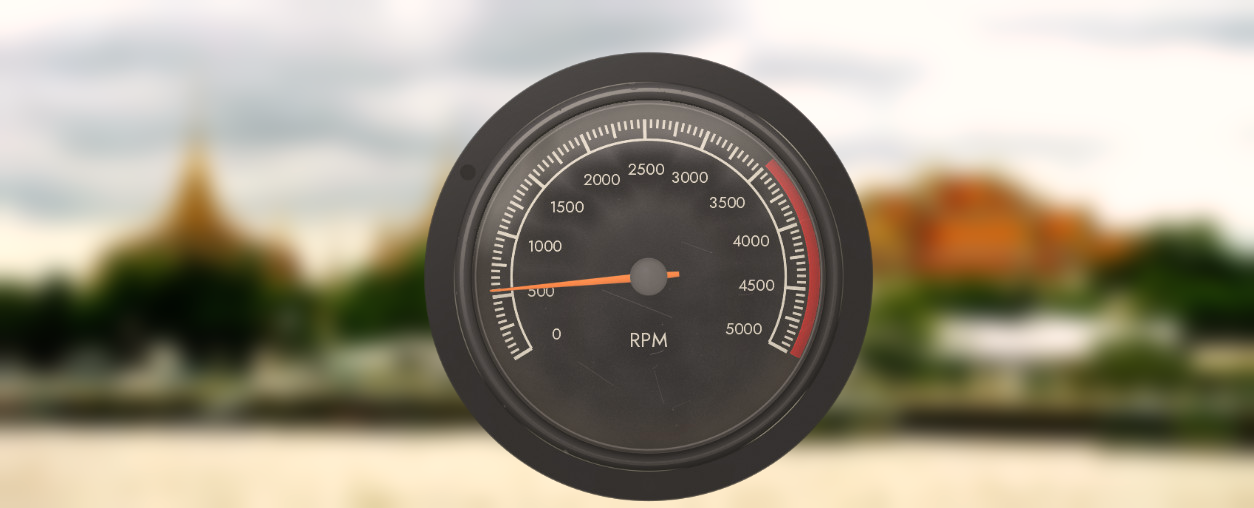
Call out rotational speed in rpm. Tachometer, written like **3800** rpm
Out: **550** rpm
